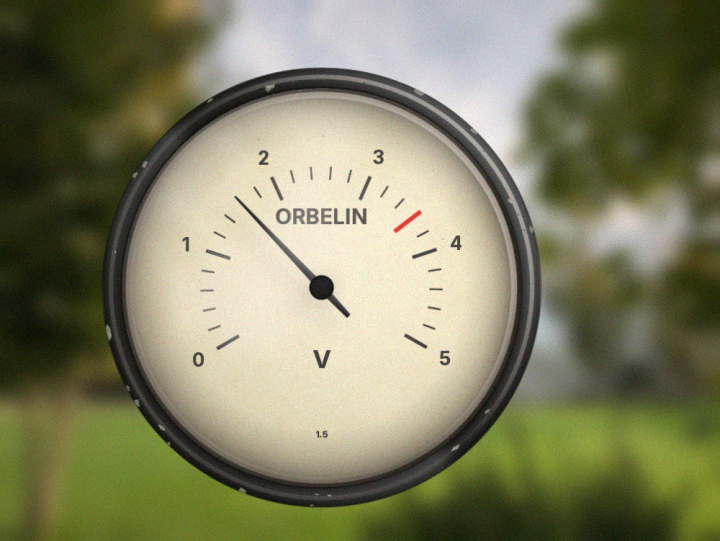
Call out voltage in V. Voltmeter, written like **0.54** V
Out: **1.6** V
